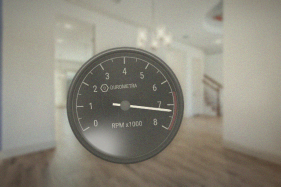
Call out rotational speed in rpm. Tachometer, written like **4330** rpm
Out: **7250** rpm
